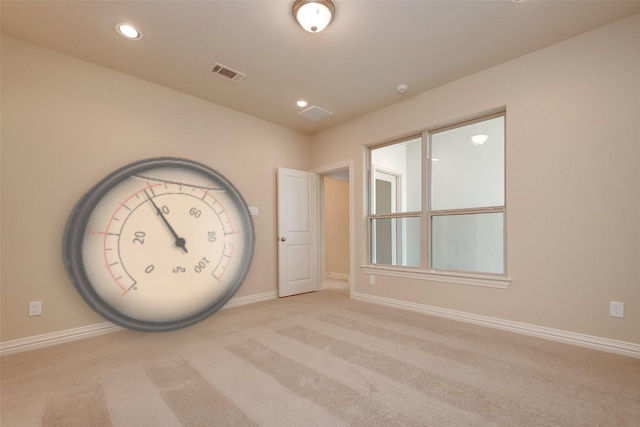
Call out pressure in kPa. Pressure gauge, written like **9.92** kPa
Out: **37.5** kPa
